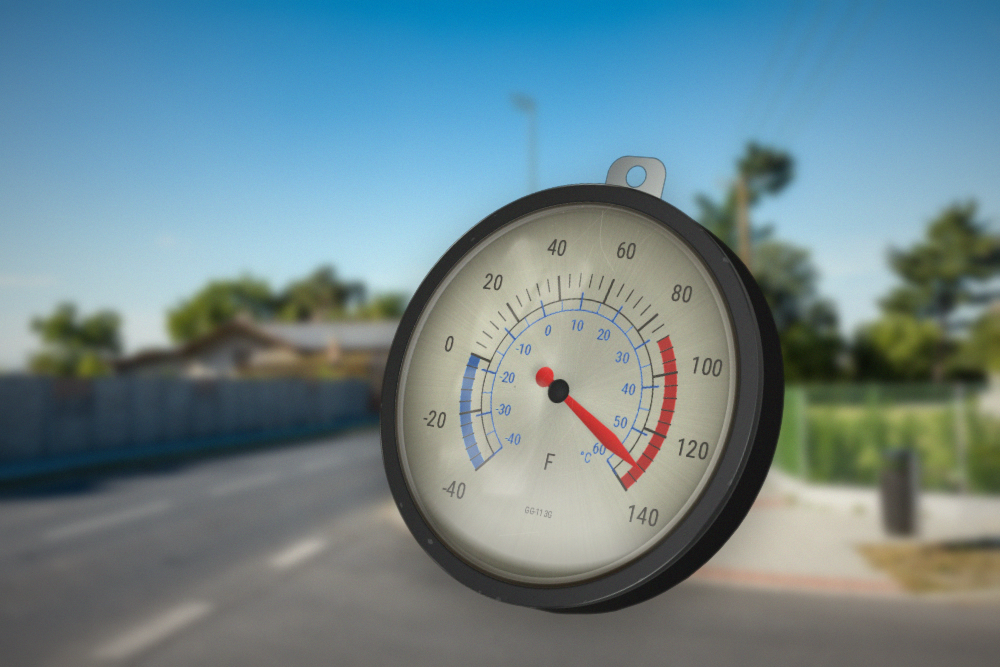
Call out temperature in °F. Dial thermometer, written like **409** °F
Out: **132** °F
